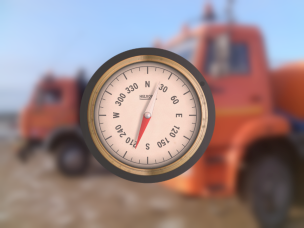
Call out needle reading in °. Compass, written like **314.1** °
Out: **200** °
